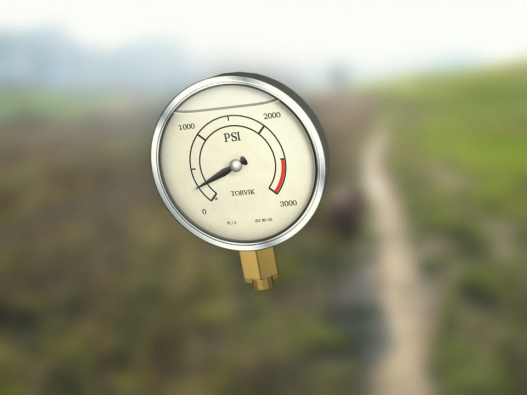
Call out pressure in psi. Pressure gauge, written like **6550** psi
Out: **250** psi
